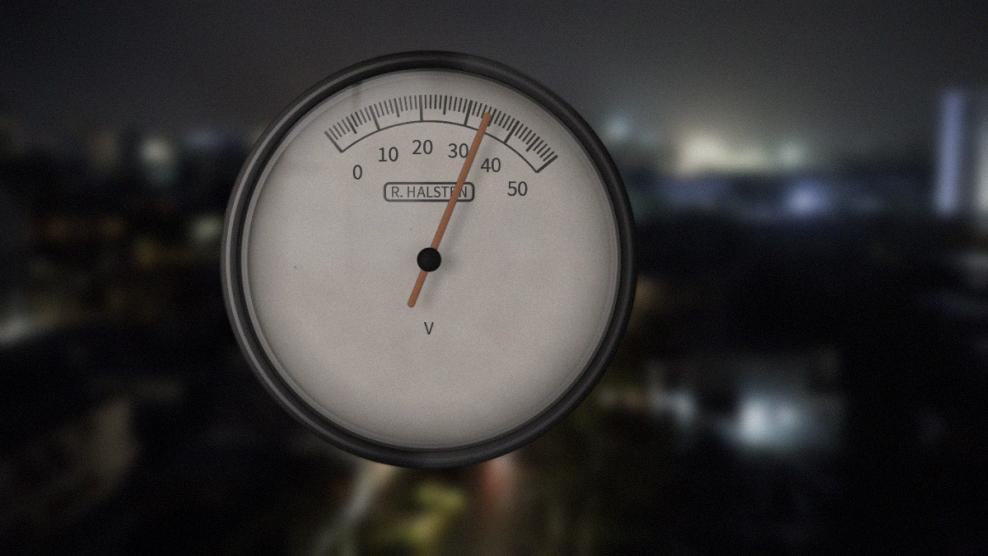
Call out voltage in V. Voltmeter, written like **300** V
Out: **34** V
